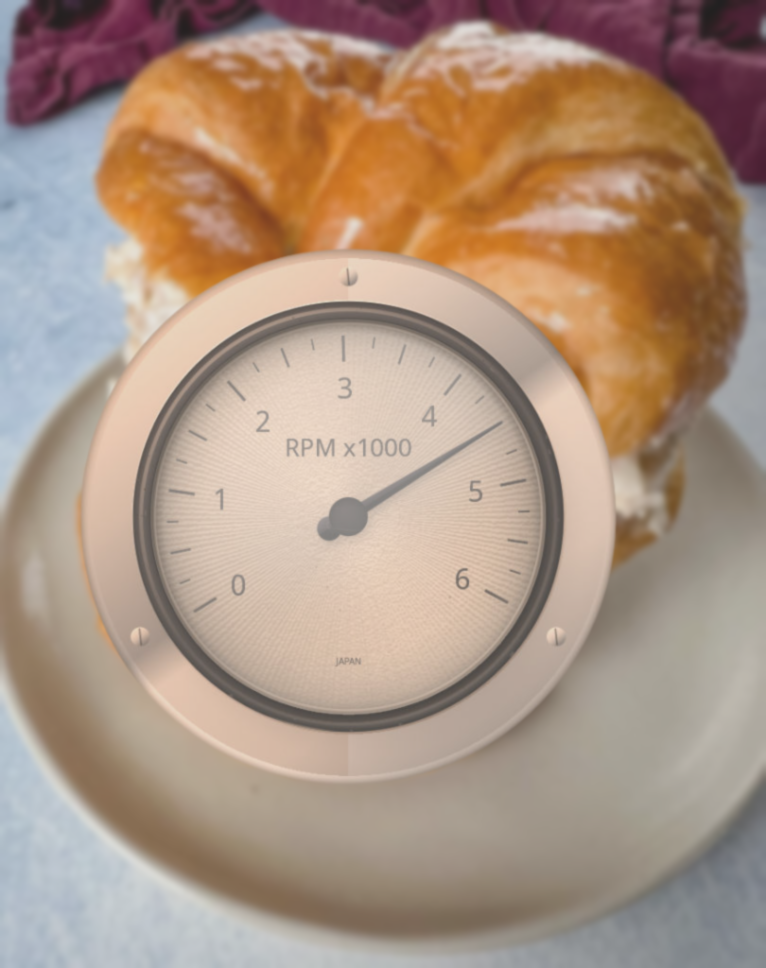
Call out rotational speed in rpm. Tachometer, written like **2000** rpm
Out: **4500** rpm
